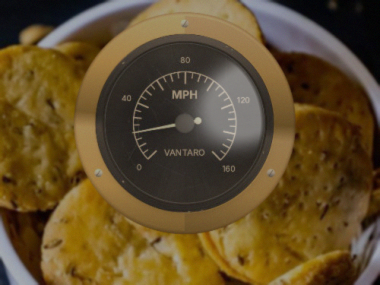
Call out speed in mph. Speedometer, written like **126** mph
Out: **20** mph
